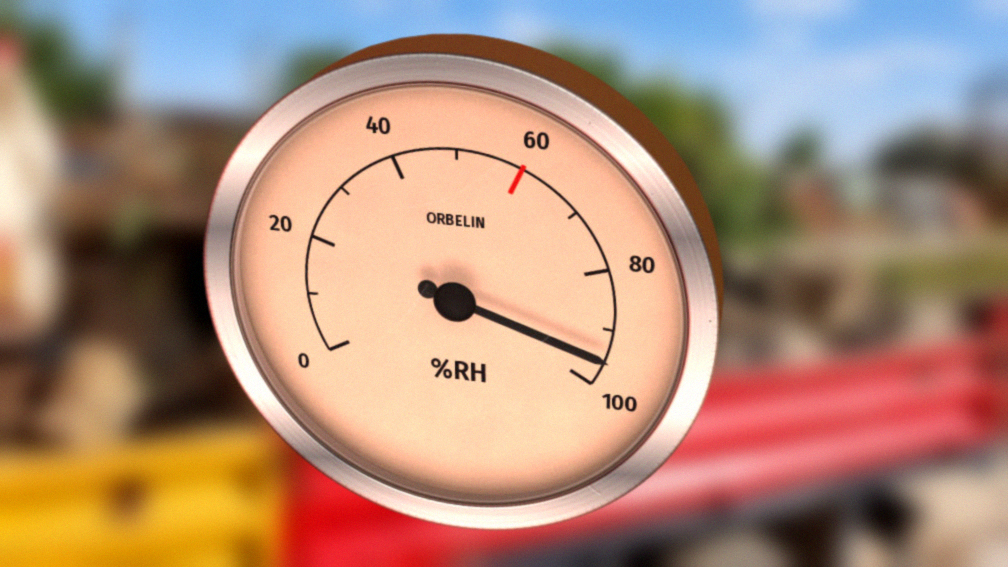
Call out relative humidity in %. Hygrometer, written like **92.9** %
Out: **95** %
